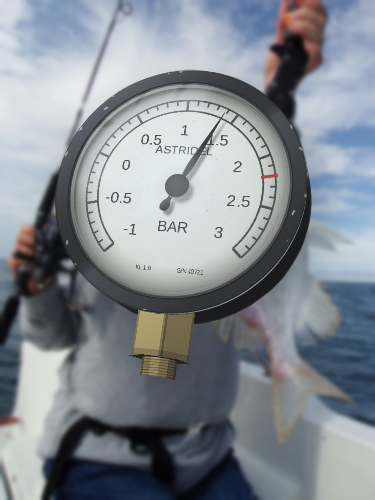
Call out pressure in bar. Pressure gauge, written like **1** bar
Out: **1.4** bar
